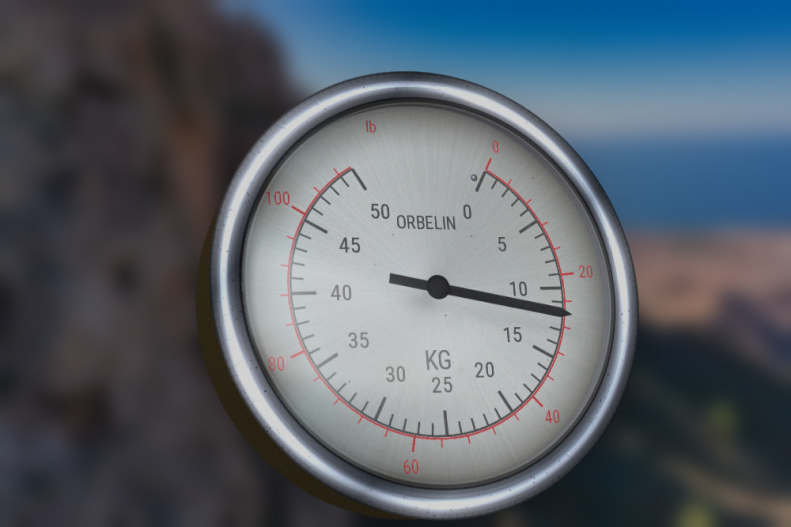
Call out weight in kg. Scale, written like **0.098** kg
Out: **12** kg
